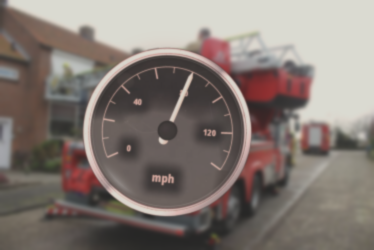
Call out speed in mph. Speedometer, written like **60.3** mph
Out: **80** mph
